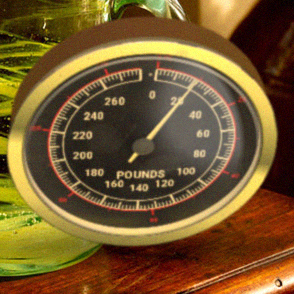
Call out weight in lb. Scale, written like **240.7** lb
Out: **20** lb
